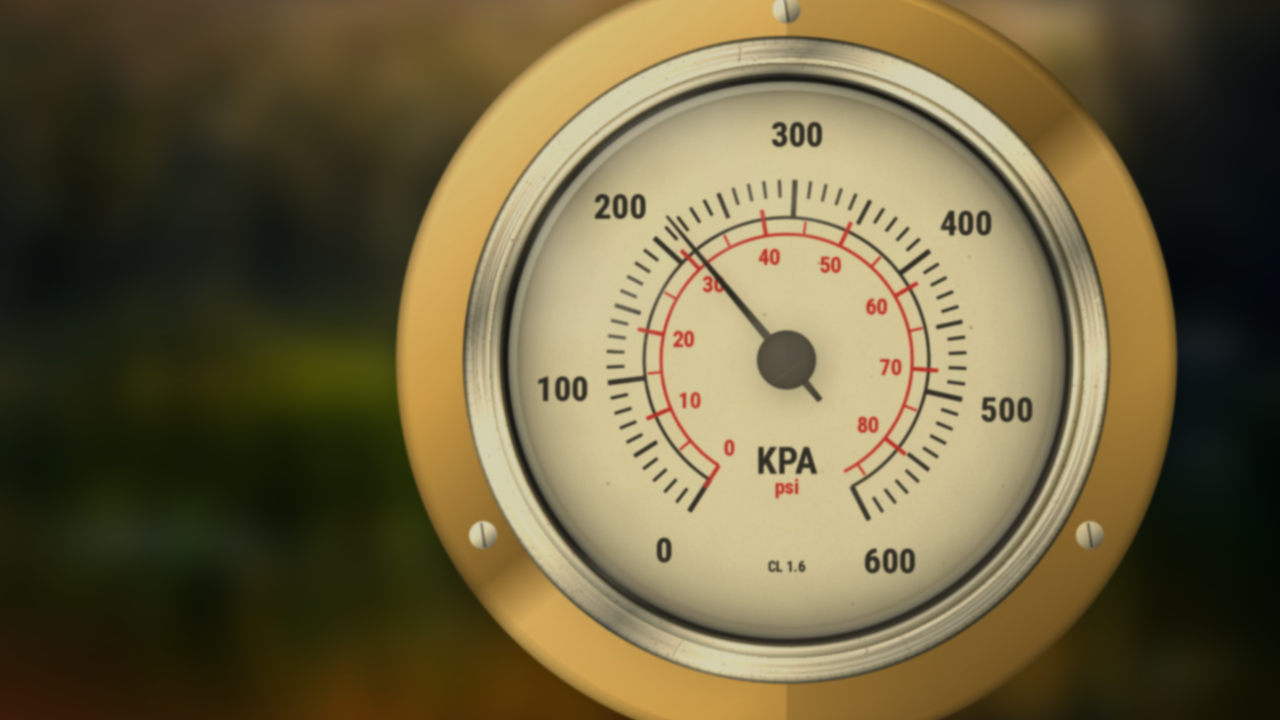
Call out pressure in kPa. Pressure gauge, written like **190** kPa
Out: **215** kPa
